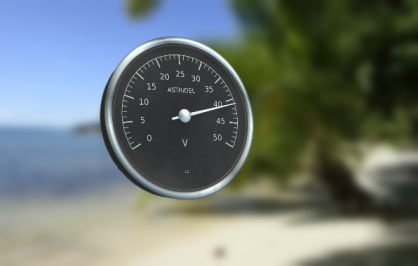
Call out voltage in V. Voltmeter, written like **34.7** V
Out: **41** V
